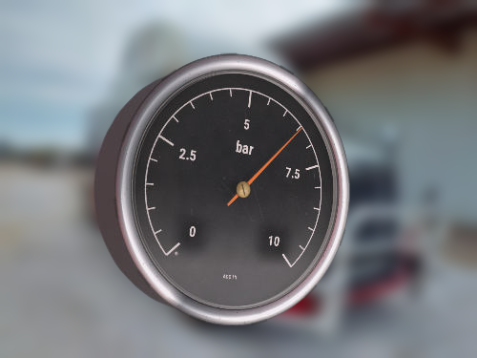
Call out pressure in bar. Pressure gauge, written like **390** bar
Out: **6.5** bar
